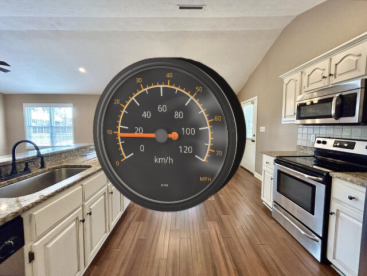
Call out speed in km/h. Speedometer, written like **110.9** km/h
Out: **15** km/h
